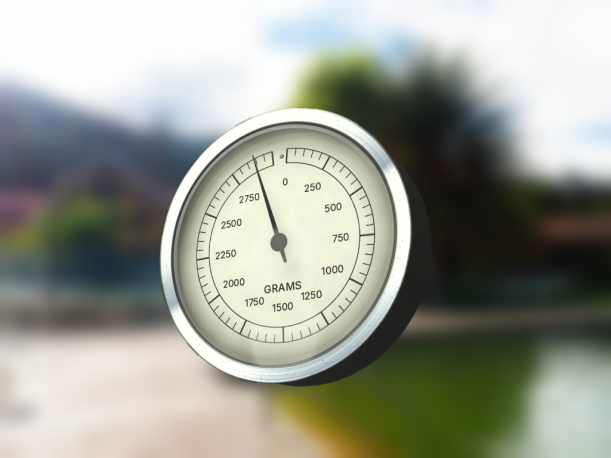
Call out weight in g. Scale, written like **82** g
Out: **2900** g
